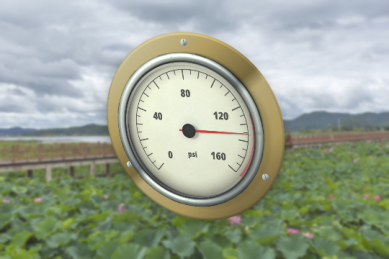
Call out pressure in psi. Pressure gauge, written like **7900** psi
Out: **135** psi
